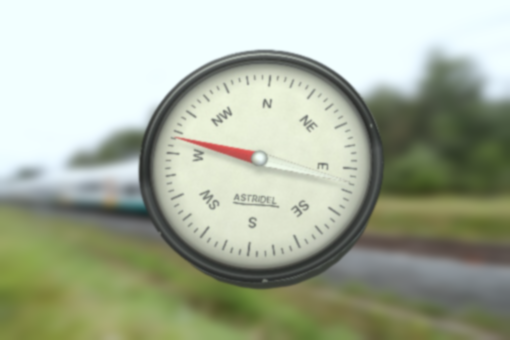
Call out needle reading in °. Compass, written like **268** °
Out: **280** °
